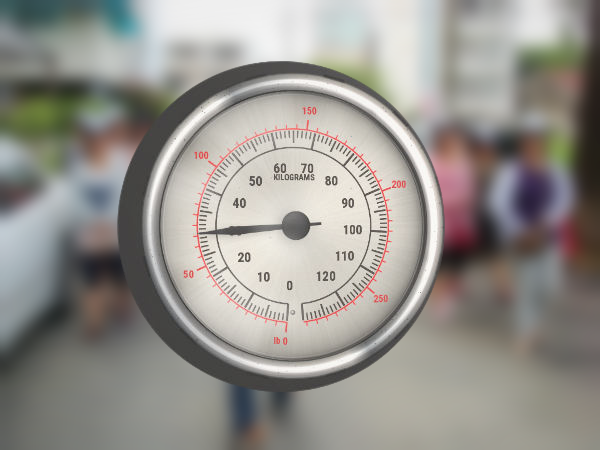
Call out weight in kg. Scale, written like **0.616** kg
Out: **30** kg
